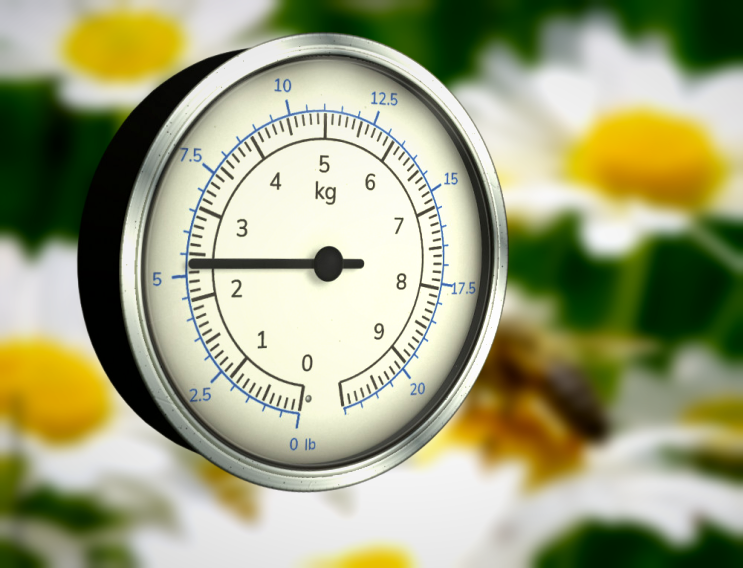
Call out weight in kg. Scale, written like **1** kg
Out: **2.4** kg
